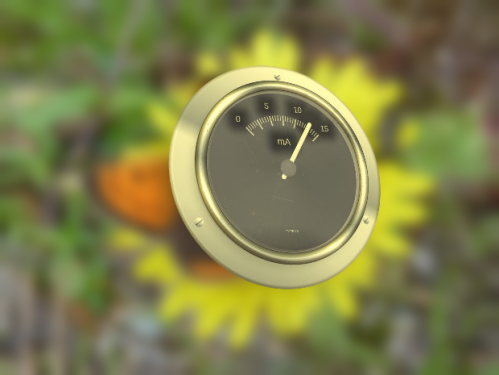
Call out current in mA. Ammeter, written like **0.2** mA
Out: **12.5** mA
